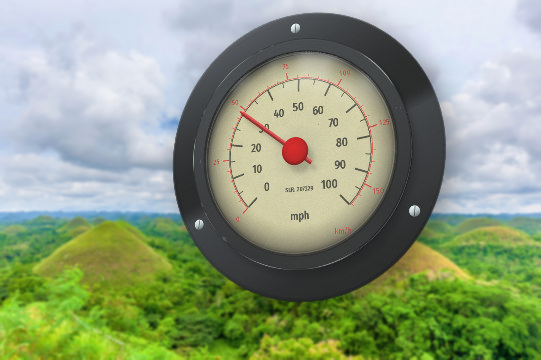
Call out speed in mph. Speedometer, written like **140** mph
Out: **30** mph
